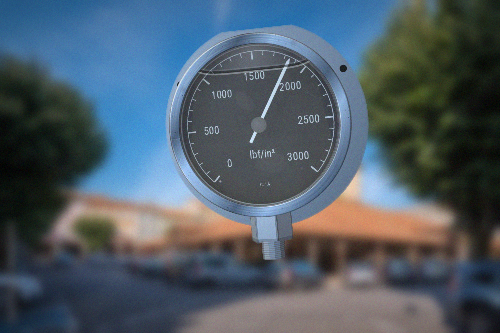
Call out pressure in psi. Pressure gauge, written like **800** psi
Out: **1850** psi
